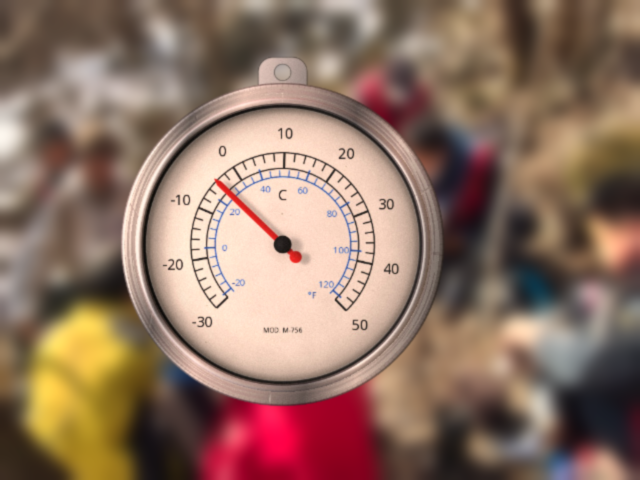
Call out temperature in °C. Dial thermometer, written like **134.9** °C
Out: **-4** °C
